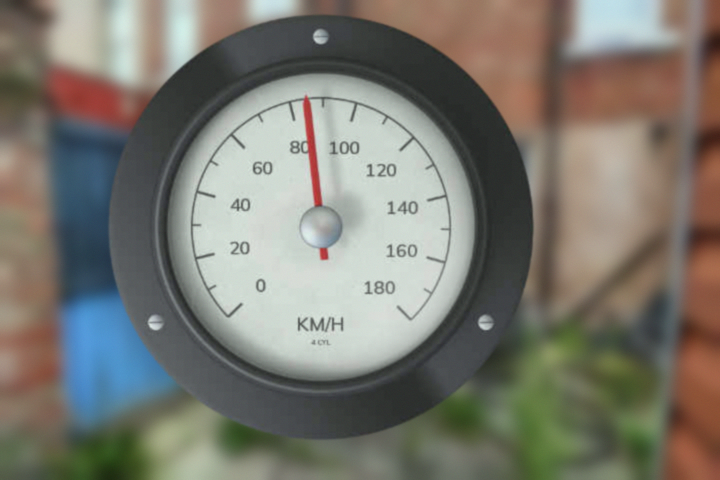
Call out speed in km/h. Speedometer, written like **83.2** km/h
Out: **85** km/h
